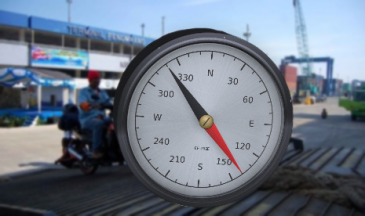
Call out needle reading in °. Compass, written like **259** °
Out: **140** °
